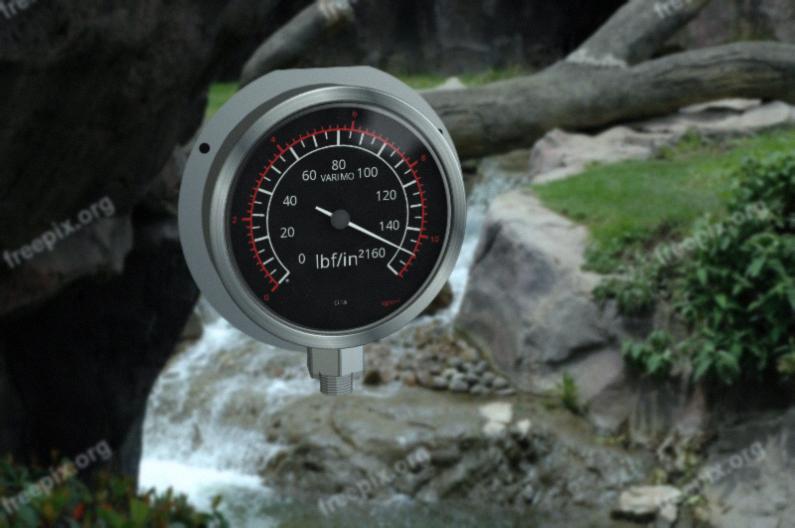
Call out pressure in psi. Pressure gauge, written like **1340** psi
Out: **150** psi
